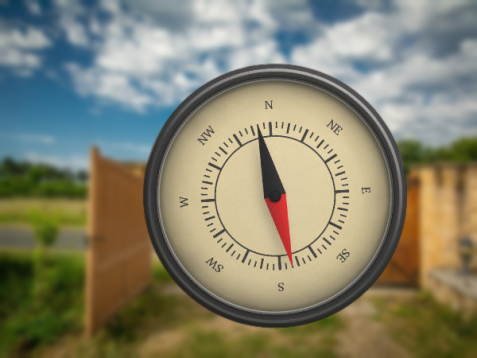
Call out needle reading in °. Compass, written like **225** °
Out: **170** °
